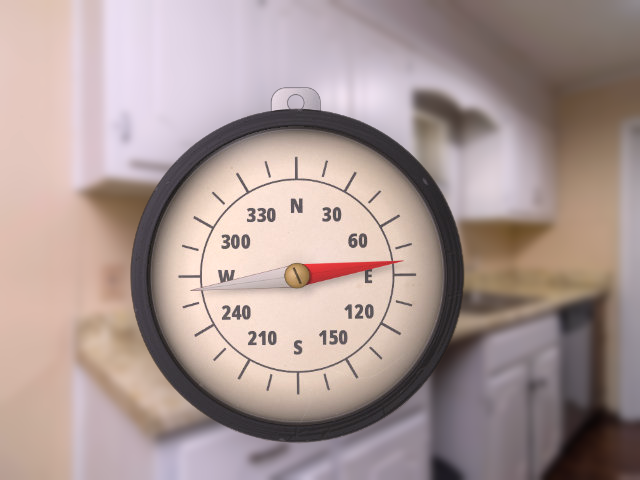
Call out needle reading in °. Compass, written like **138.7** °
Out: **82.5** °
